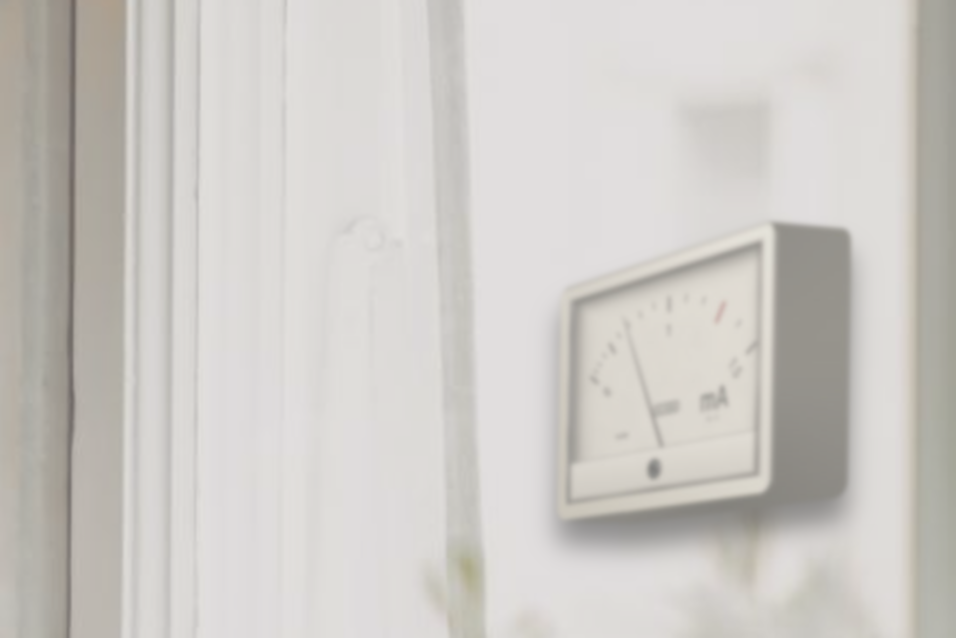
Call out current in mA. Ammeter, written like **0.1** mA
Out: **0.7** mA
